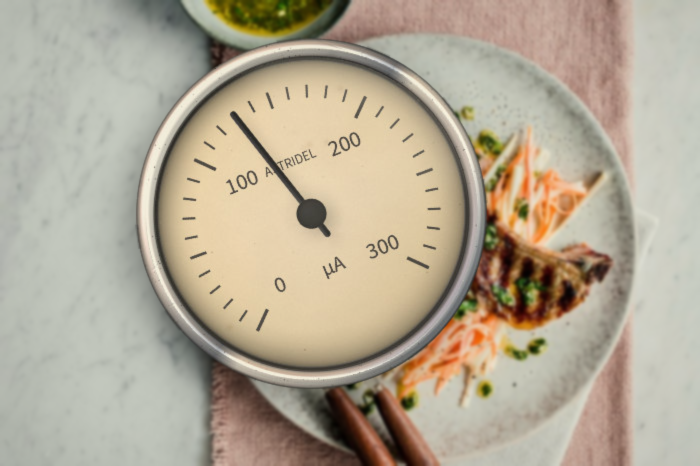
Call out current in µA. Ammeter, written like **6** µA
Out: **130** µA
